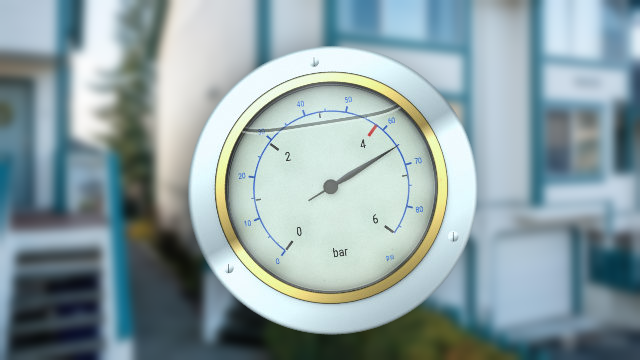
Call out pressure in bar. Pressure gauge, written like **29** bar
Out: **4.5** bar
